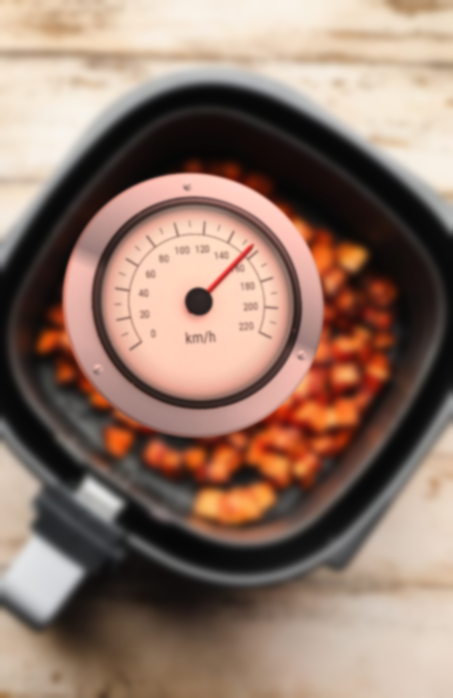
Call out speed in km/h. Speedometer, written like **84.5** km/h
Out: **155** km/h
